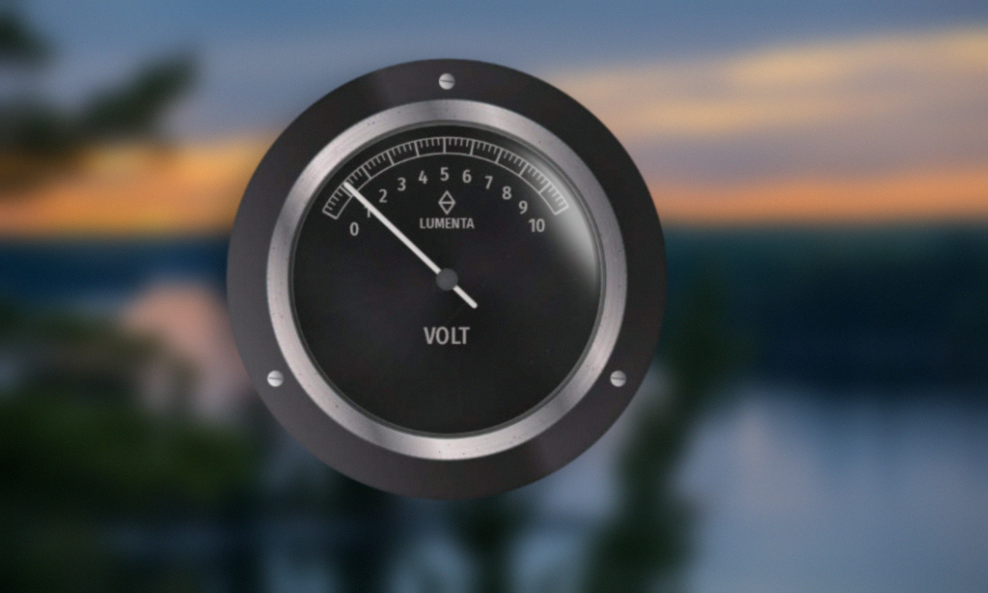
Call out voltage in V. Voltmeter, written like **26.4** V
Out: **1.2** V
